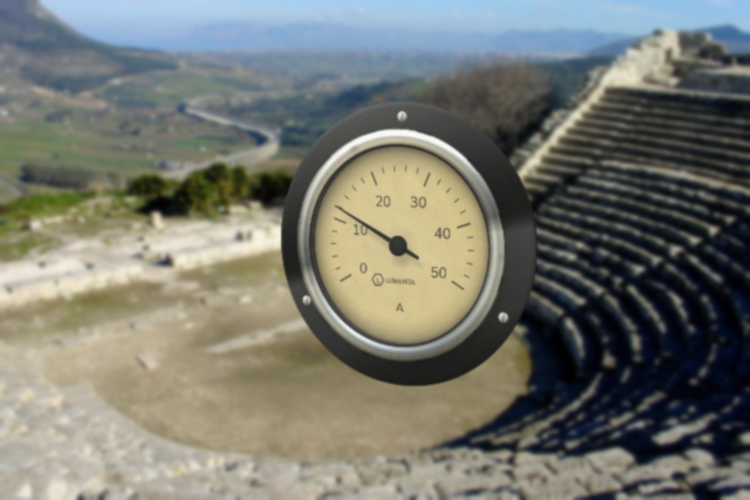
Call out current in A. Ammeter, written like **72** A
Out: **12** A
